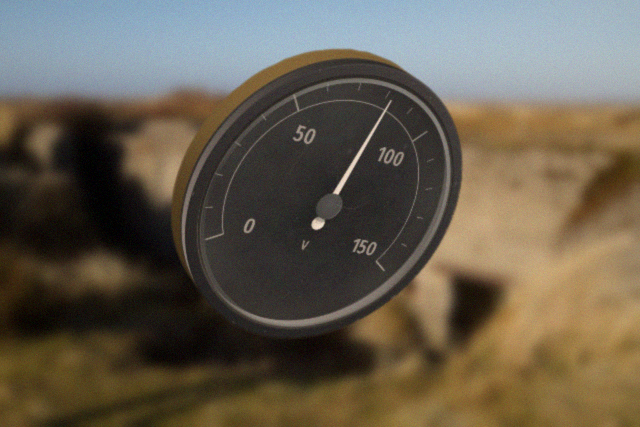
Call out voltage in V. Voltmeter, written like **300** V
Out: **80** V
